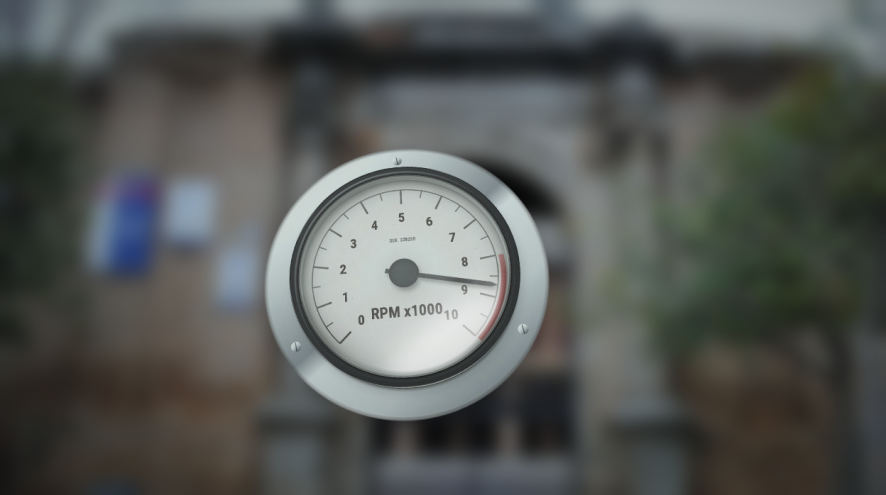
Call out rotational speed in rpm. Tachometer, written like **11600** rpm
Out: **8750** rpm
